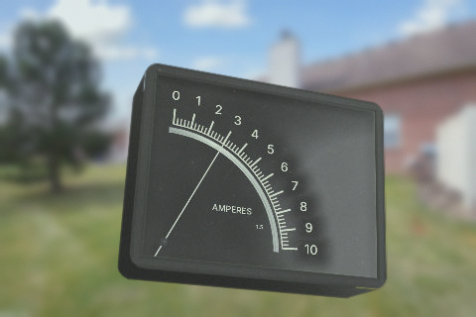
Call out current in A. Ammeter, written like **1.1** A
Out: **3** A
